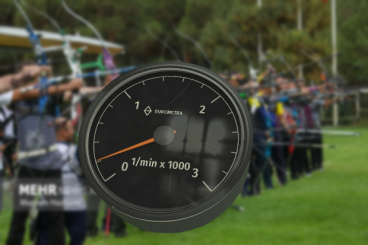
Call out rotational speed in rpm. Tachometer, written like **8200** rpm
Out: **200** rpm
